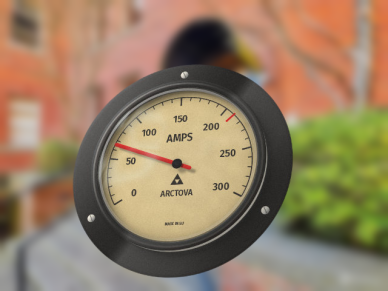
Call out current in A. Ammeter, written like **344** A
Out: **65** A
